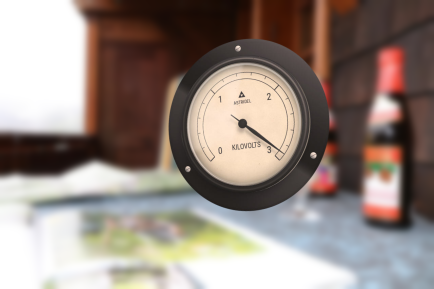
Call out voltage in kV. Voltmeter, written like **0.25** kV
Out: **2.9** kV
